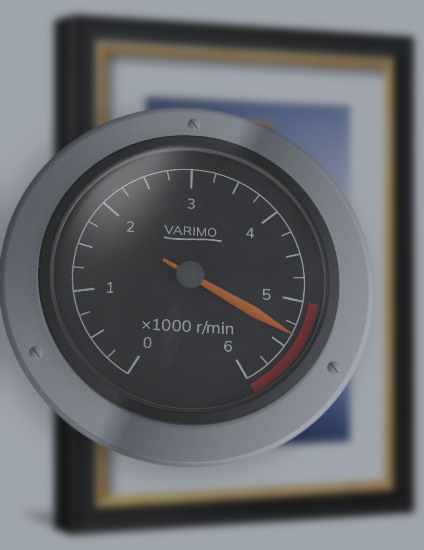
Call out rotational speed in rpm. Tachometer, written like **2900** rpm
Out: **5375** rpm
